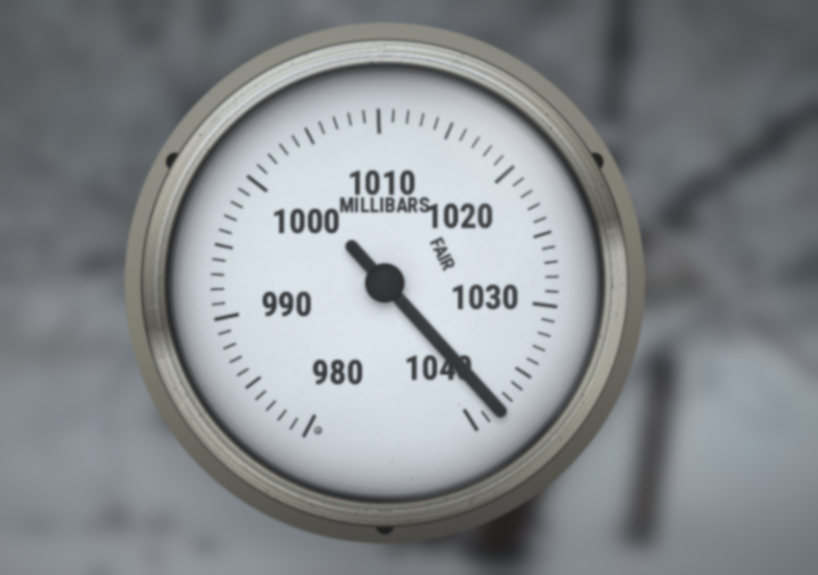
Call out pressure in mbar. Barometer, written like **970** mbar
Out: **1038** mbar
